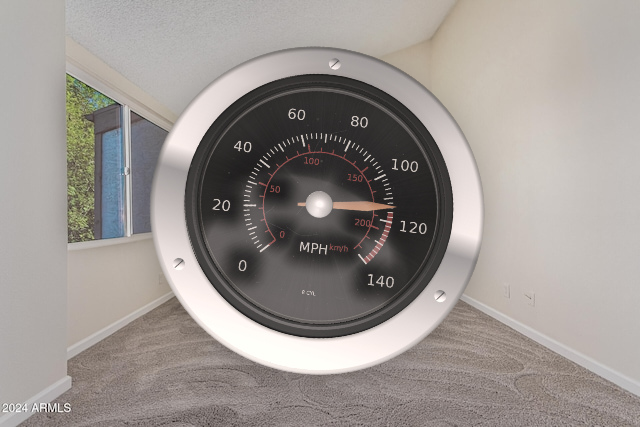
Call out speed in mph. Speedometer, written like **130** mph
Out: **114** mph
